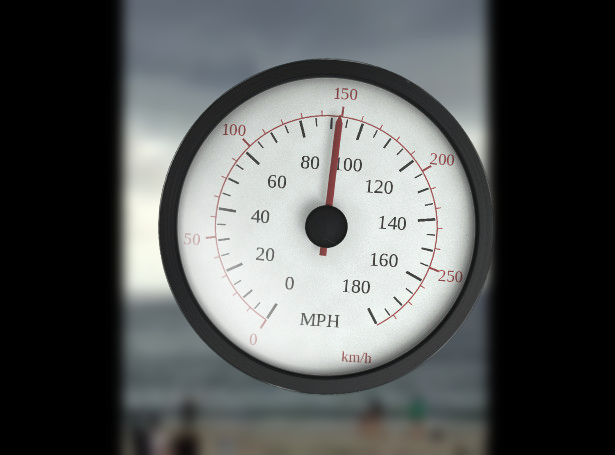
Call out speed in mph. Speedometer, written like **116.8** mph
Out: **92.5** mph
